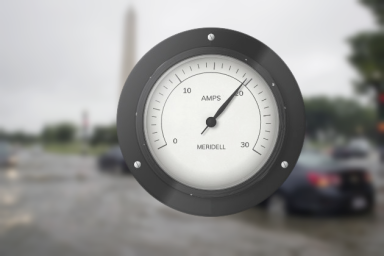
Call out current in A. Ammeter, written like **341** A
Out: **19.5** A
